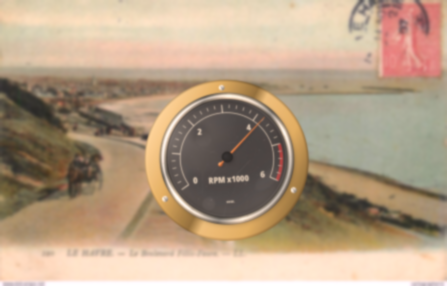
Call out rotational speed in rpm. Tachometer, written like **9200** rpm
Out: **4200** rpm
